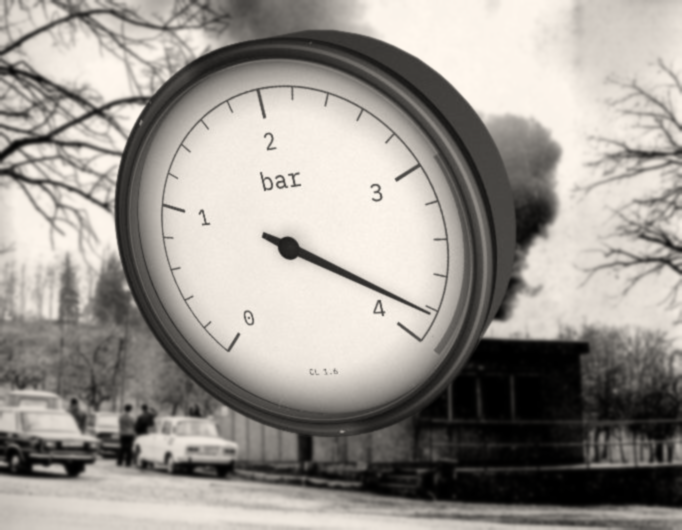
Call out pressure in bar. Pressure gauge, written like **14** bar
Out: **3.8** bar
